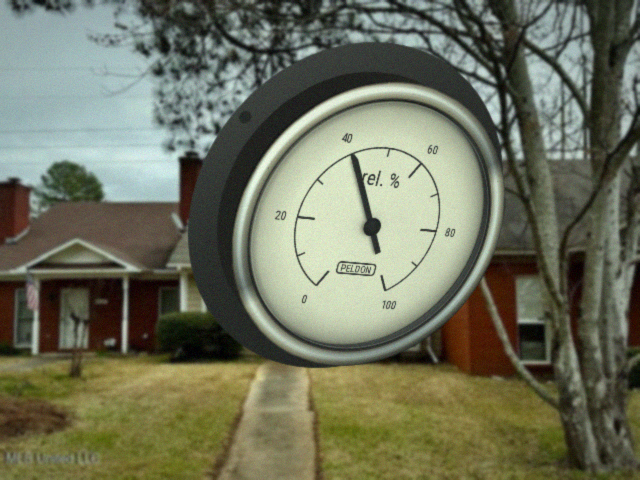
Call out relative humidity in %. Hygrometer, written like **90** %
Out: **40** %
